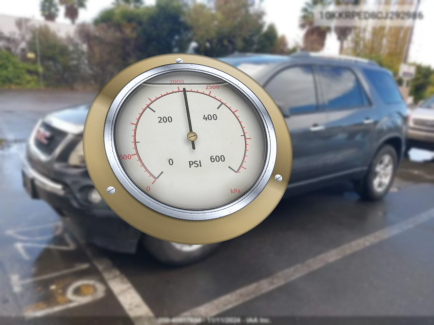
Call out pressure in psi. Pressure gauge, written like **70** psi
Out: **300** psi
